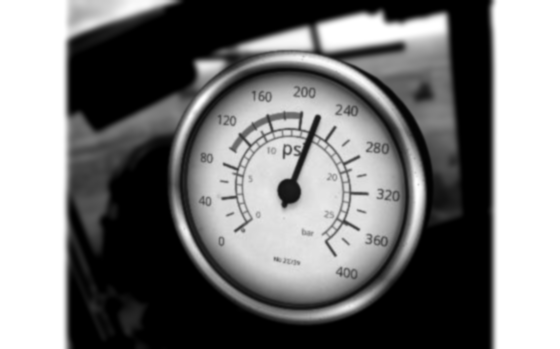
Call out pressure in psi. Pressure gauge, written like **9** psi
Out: **220** psi
